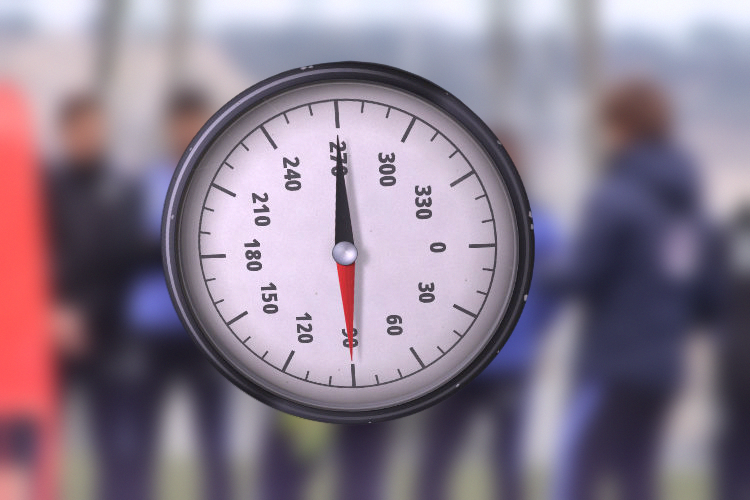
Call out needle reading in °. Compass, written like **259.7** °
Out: **90** °
